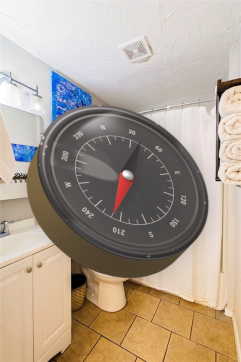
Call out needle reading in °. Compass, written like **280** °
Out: **220** °
